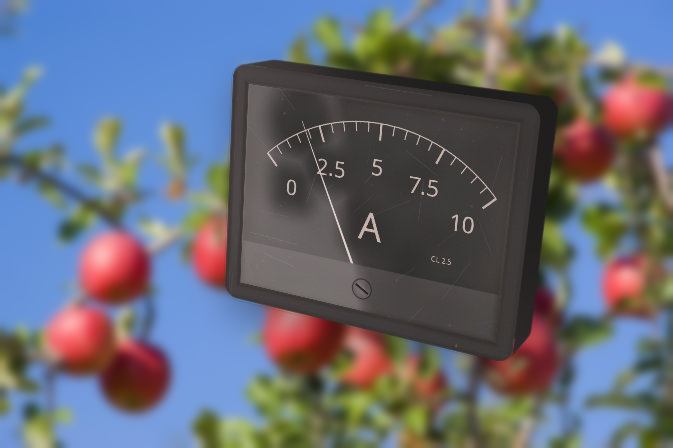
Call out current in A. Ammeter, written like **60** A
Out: **2** A
